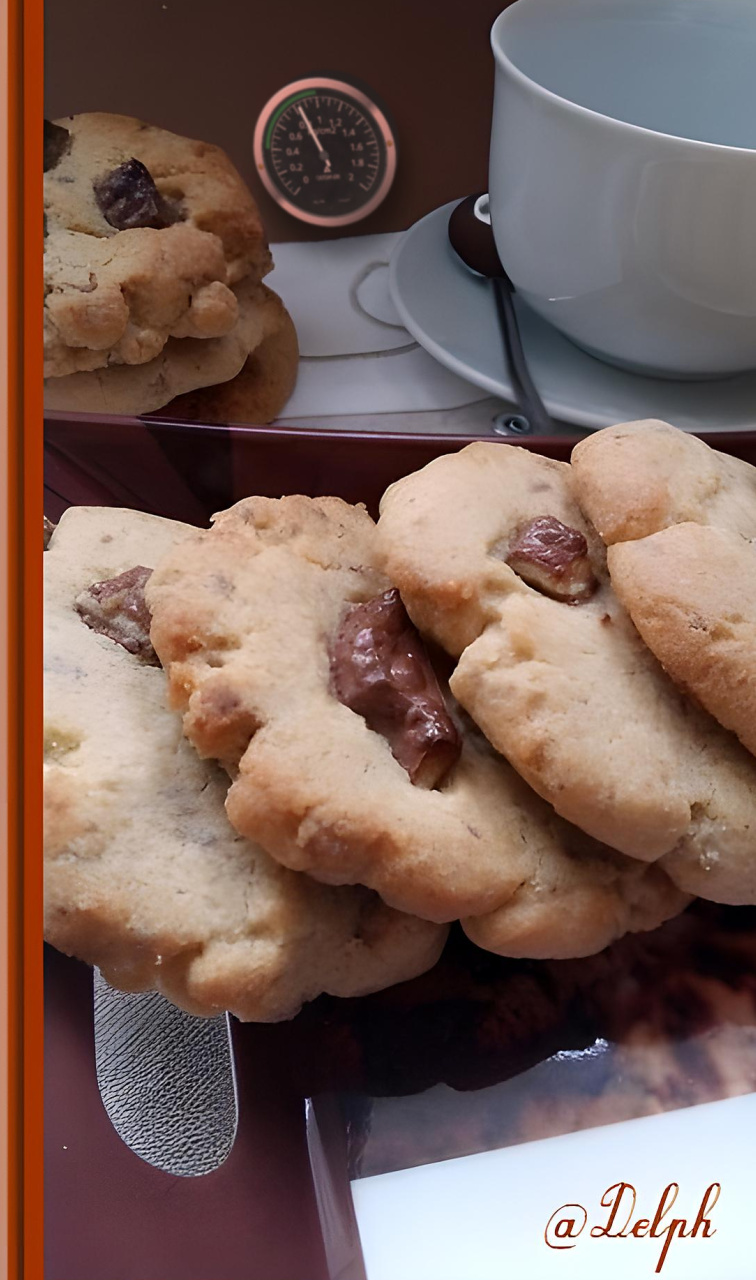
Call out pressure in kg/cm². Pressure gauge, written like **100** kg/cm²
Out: **0.85** kg/cm²
